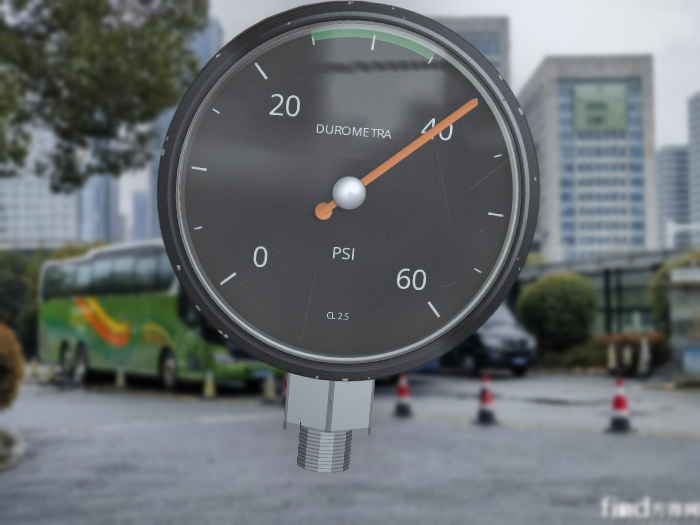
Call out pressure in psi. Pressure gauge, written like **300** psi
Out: **40** psi
